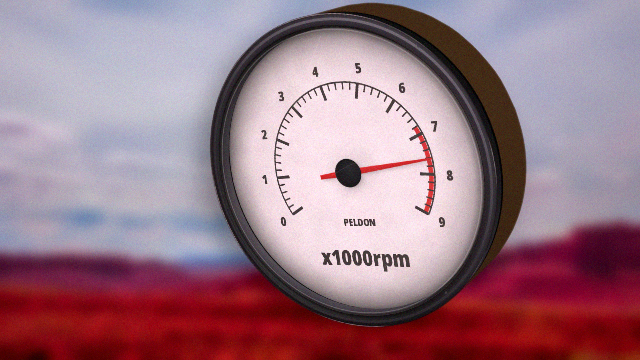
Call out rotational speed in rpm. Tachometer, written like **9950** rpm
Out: **7600** rpm
